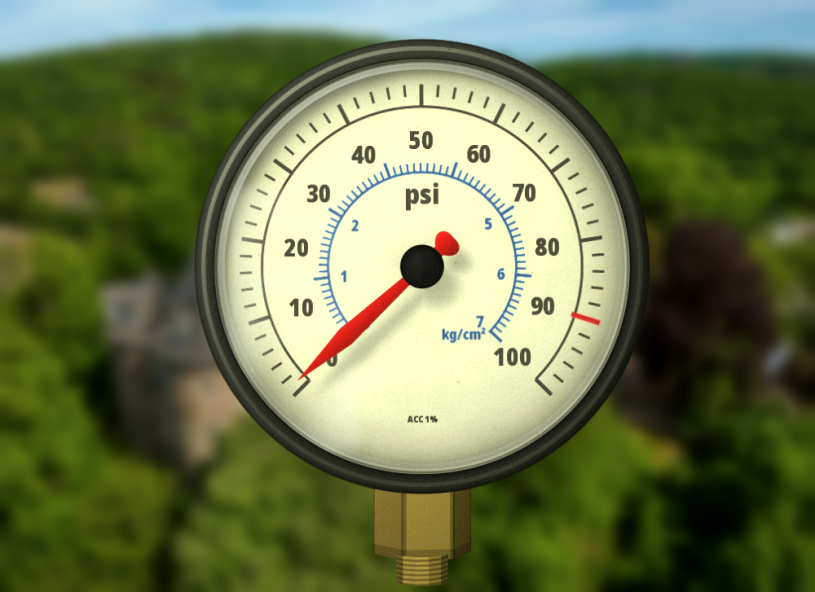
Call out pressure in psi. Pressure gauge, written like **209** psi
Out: **1** psi
